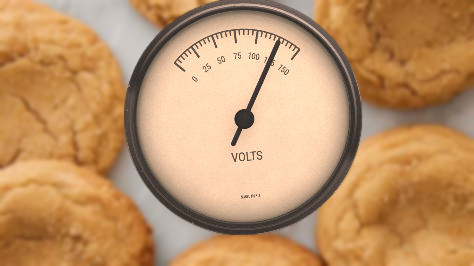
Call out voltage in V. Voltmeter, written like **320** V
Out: **125** V
